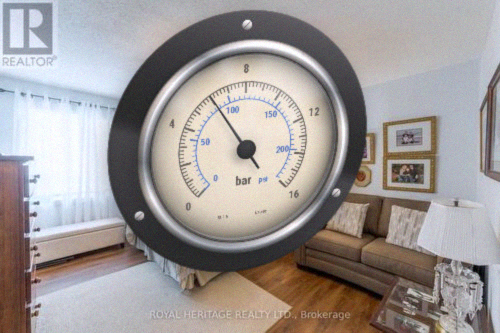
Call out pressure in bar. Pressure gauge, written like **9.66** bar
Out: **6** bar
